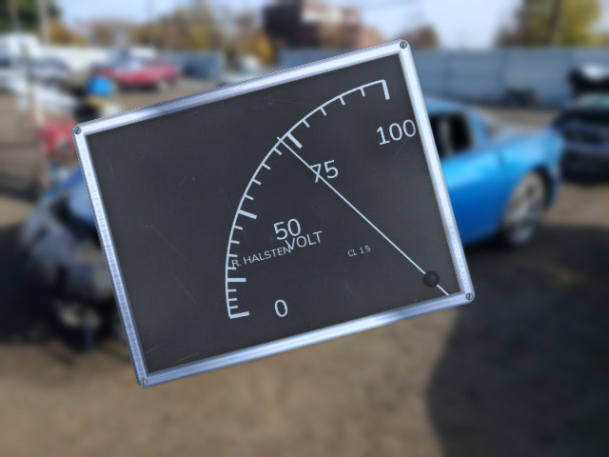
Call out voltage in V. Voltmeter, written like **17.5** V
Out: **72.5** V
